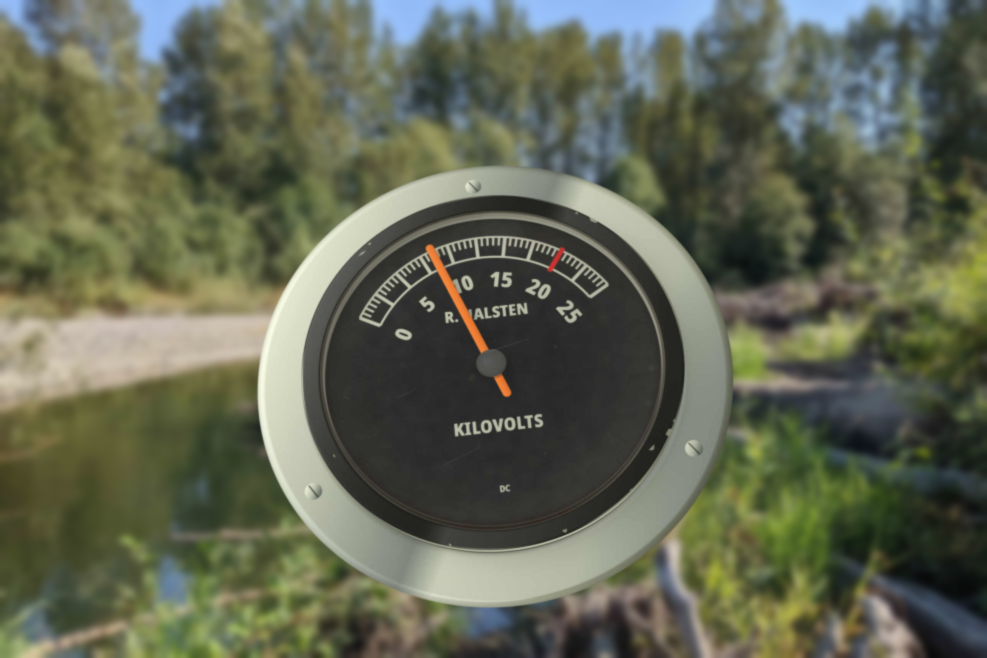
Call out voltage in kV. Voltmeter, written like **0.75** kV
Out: **8.5** kV
